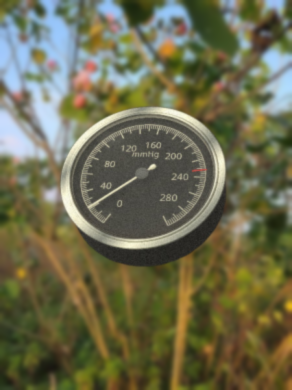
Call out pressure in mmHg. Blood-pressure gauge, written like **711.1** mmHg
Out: **20** mmHg
